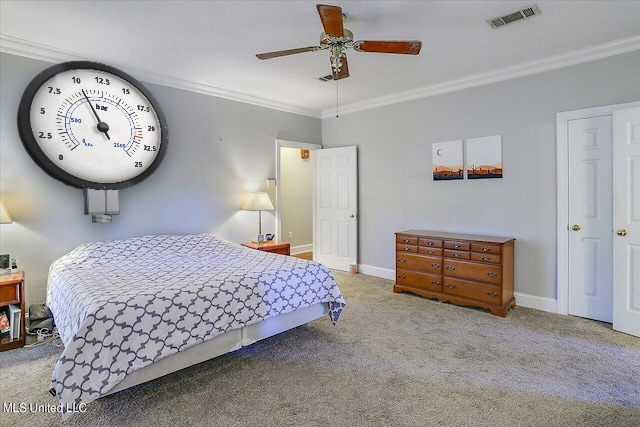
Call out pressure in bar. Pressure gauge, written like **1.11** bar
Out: **10** bar
